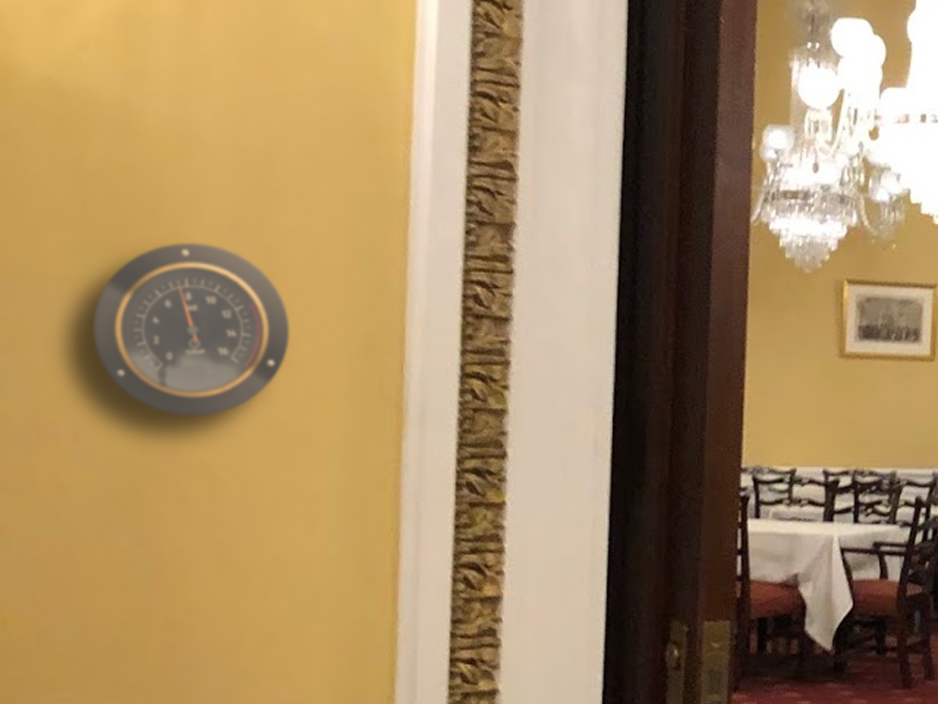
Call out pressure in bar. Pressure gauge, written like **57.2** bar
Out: **7.5** bar
